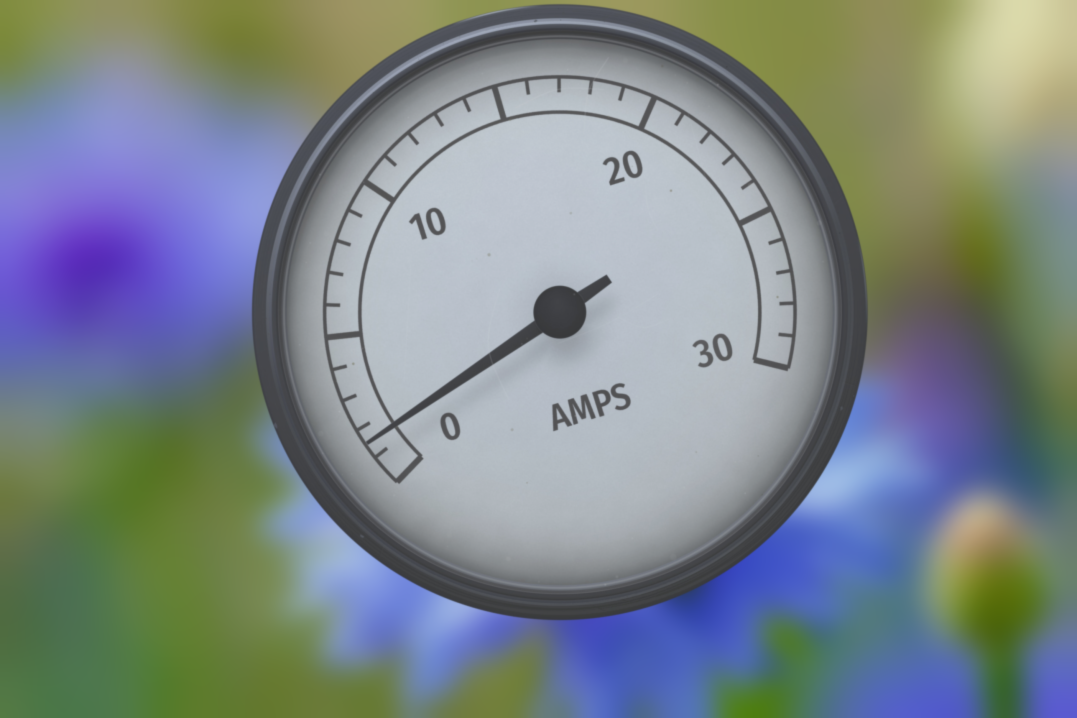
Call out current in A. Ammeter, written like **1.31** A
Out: **1.5** A
